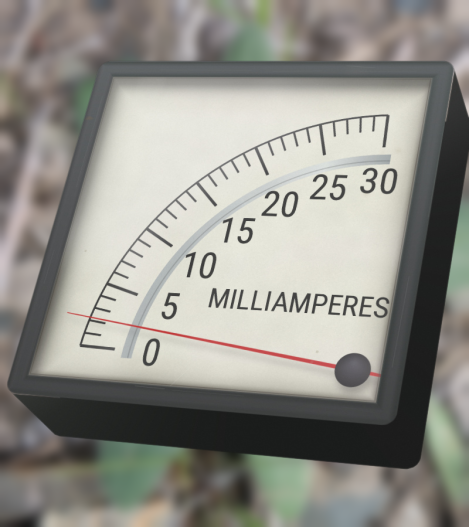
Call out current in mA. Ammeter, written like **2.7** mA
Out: **2** mA
